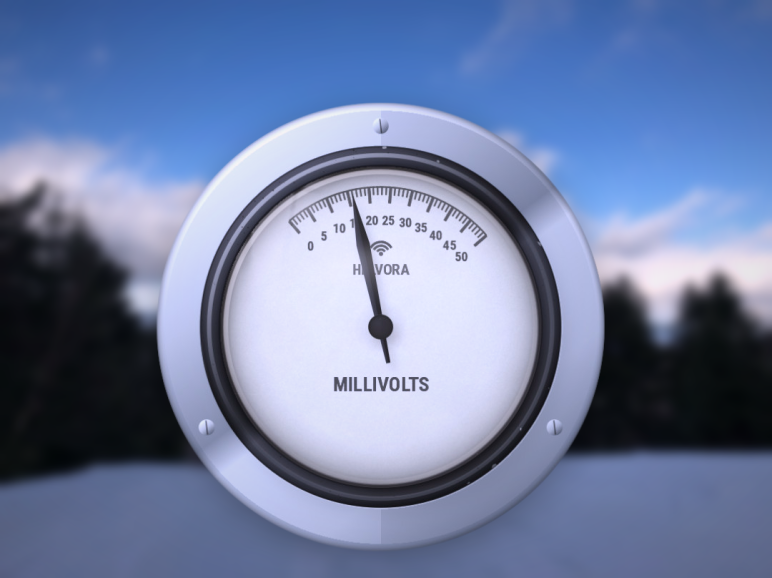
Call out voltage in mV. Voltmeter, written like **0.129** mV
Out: **16** mV
